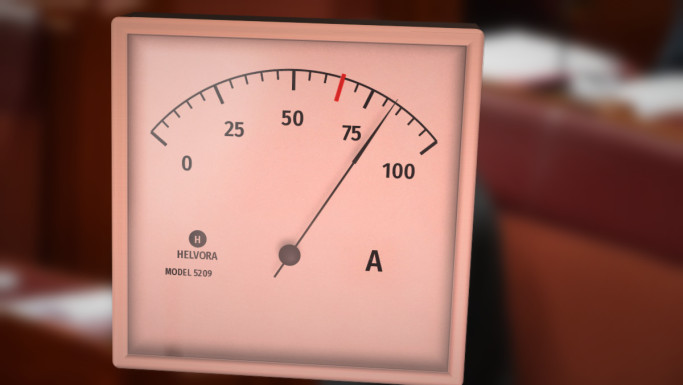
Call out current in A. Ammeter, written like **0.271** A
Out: **82.5** A
